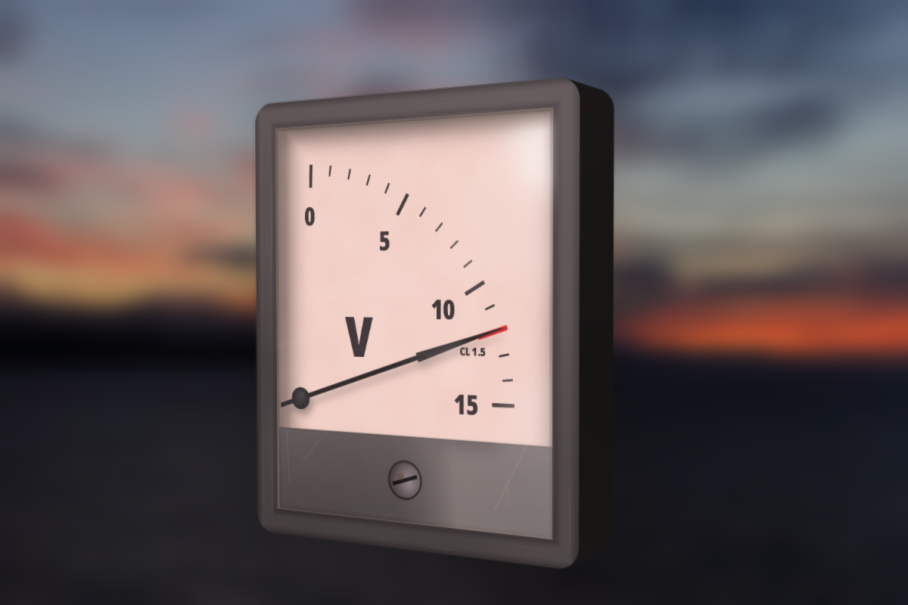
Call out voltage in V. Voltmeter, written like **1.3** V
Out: **12** V
